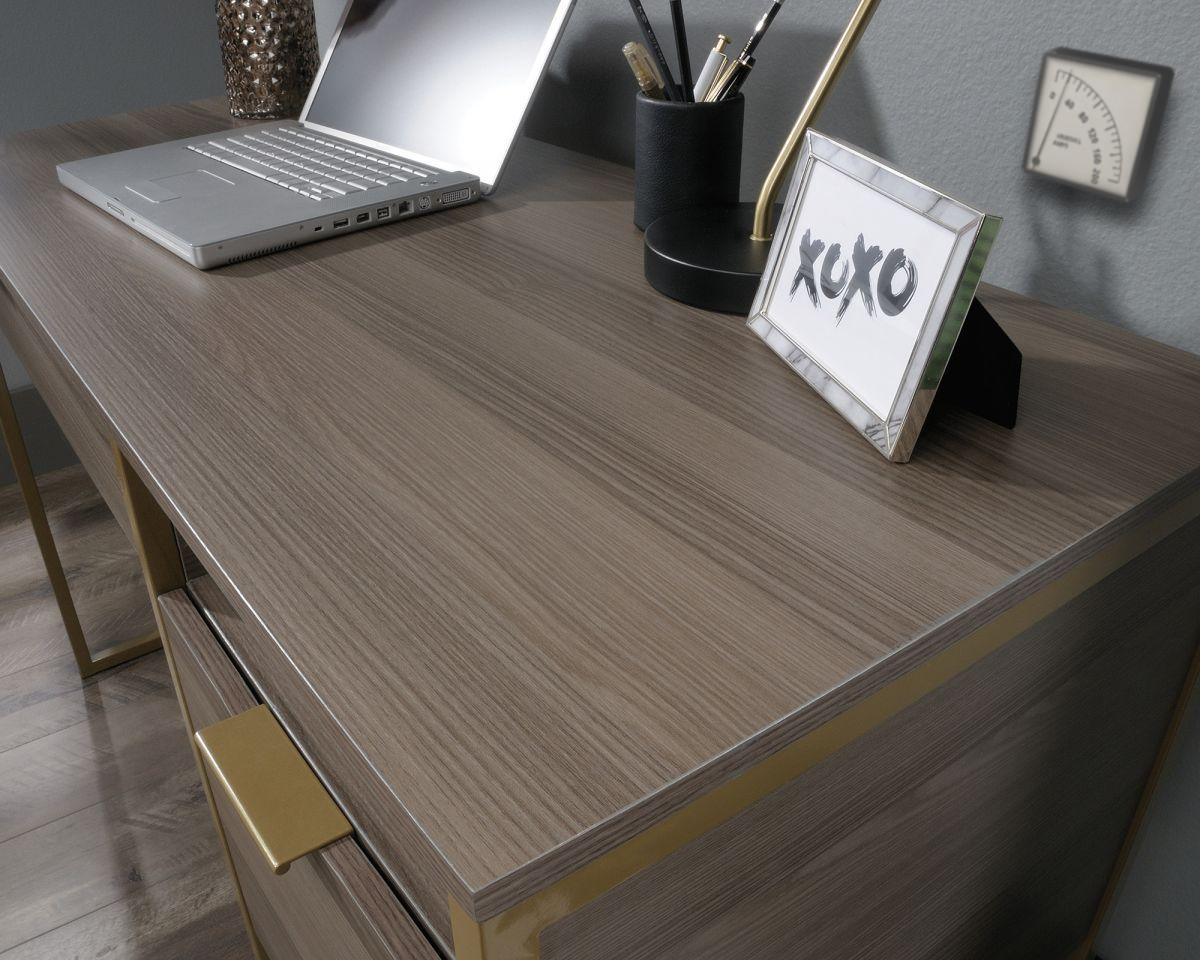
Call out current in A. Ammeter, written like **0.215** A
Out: **20** A
